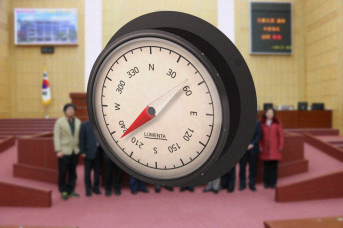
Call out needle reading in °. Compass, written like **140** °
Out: **230** °
